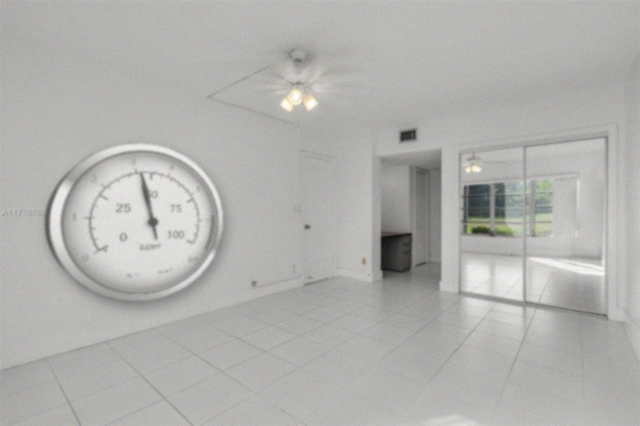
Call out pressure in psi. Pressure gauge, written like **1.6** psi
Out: **45** psi
